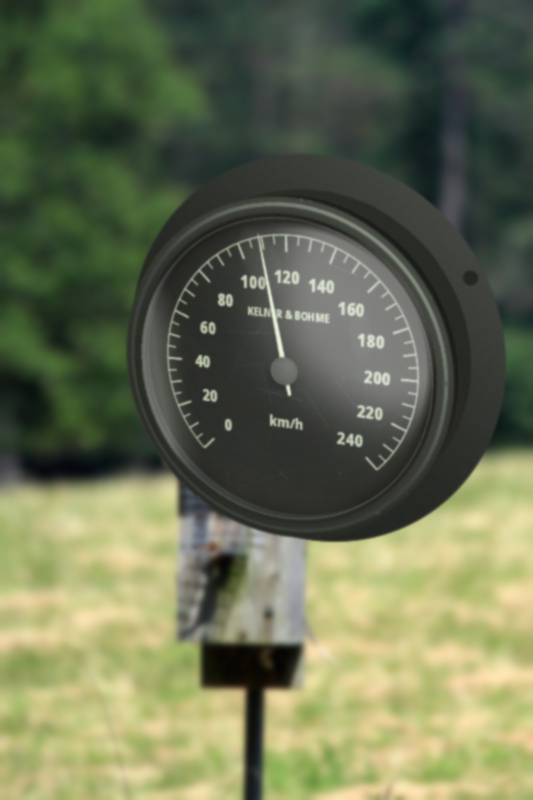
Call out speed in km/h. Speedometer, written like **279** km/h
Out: **110** km/h
